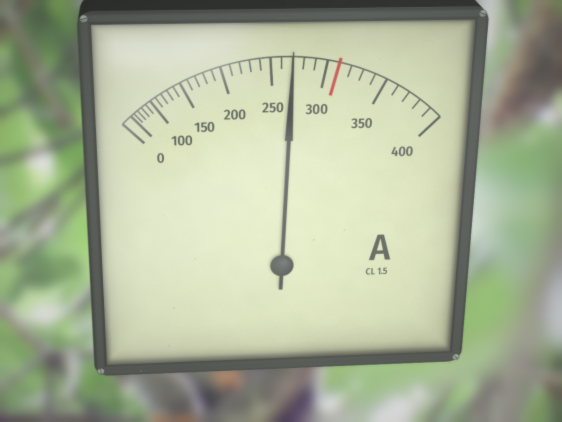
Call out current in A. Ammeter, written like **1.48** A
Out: **270** A
